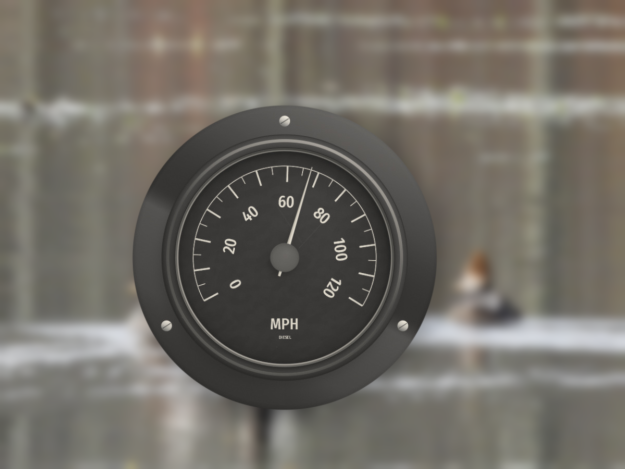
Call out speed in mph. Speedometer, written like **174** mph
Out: **67.5** mph
